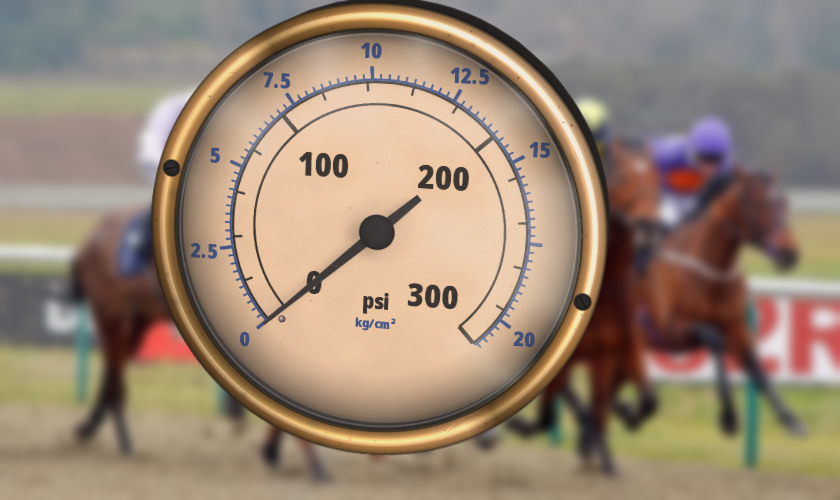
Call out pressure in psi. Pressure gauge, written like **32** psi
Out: **0** psi
